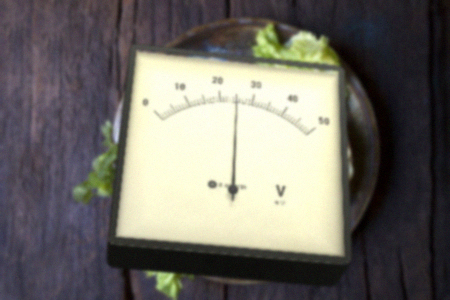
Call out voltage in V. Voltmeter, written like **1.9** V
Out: **25** V
